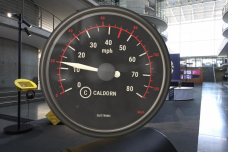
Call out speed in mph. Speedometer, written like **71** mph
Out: **12.5** mph
